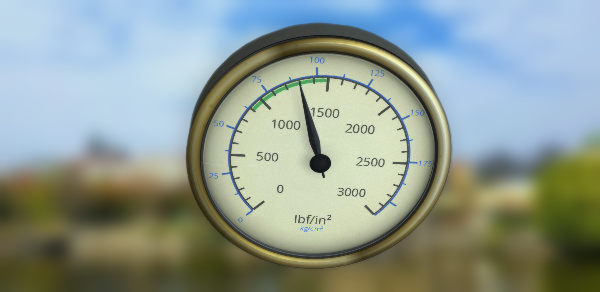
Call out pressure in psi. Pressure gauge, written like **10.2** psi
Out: **1300** psi
